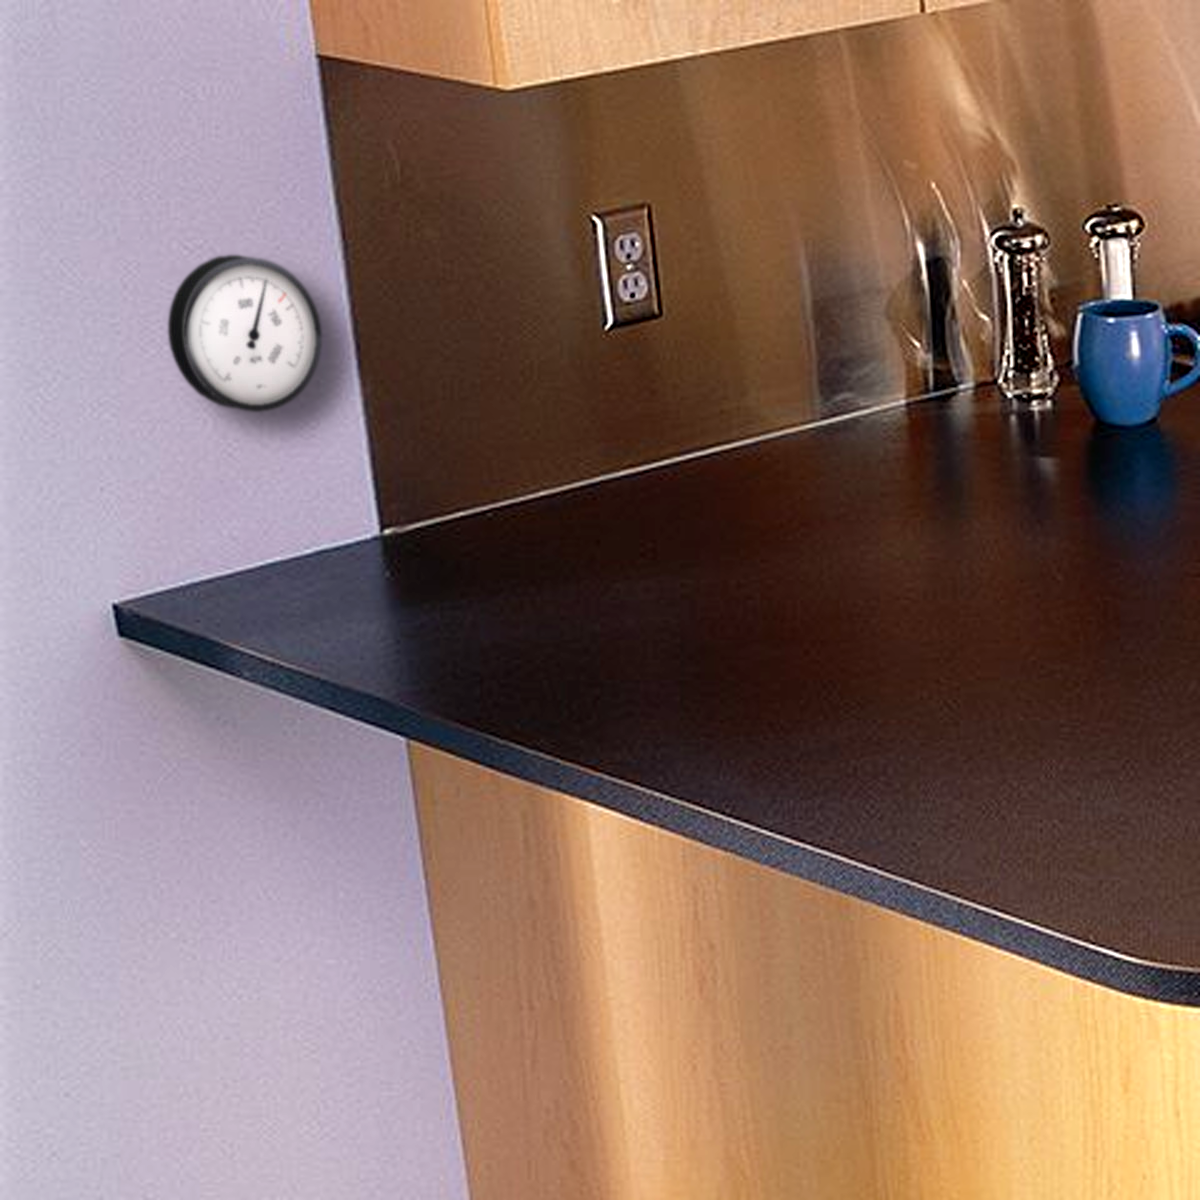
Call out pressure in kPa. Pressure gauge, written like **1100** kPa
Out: **600** kPa
